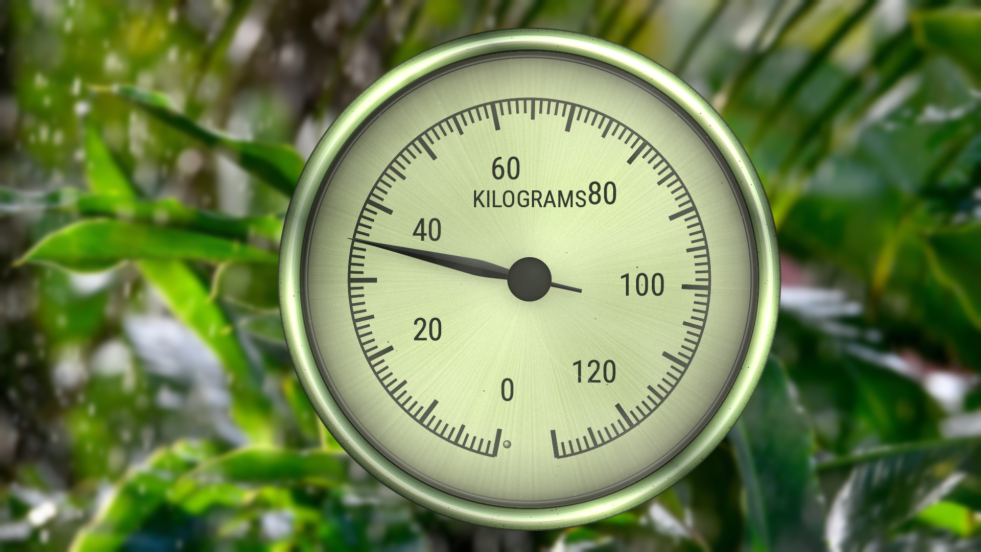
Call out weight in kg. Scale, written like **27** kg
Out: **35** kg
